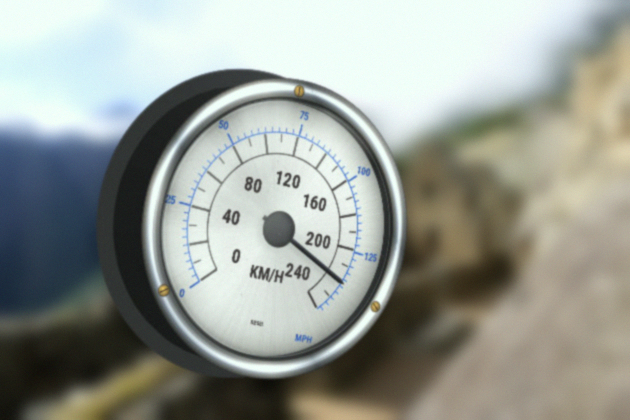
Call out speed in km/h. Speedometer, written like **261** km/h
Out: **220** km/h
